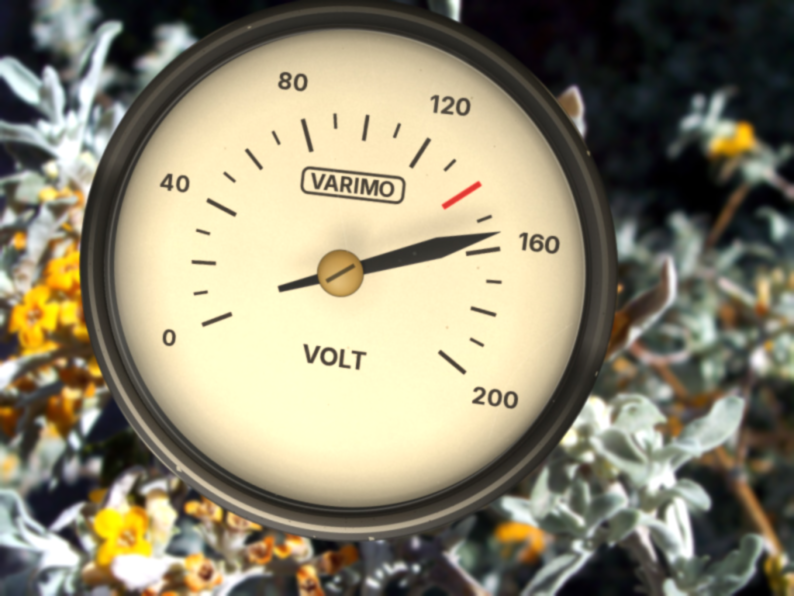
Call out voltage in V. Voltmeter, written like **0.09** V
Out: **155** V
